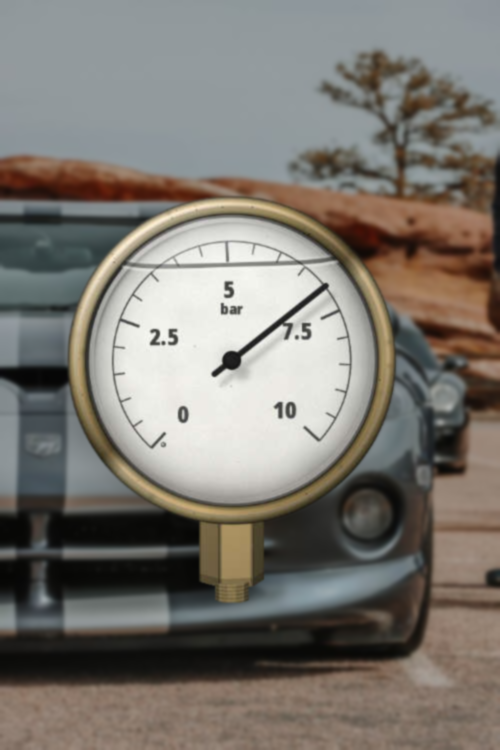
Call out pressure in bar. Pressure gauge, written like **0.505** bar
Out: **7** bar
